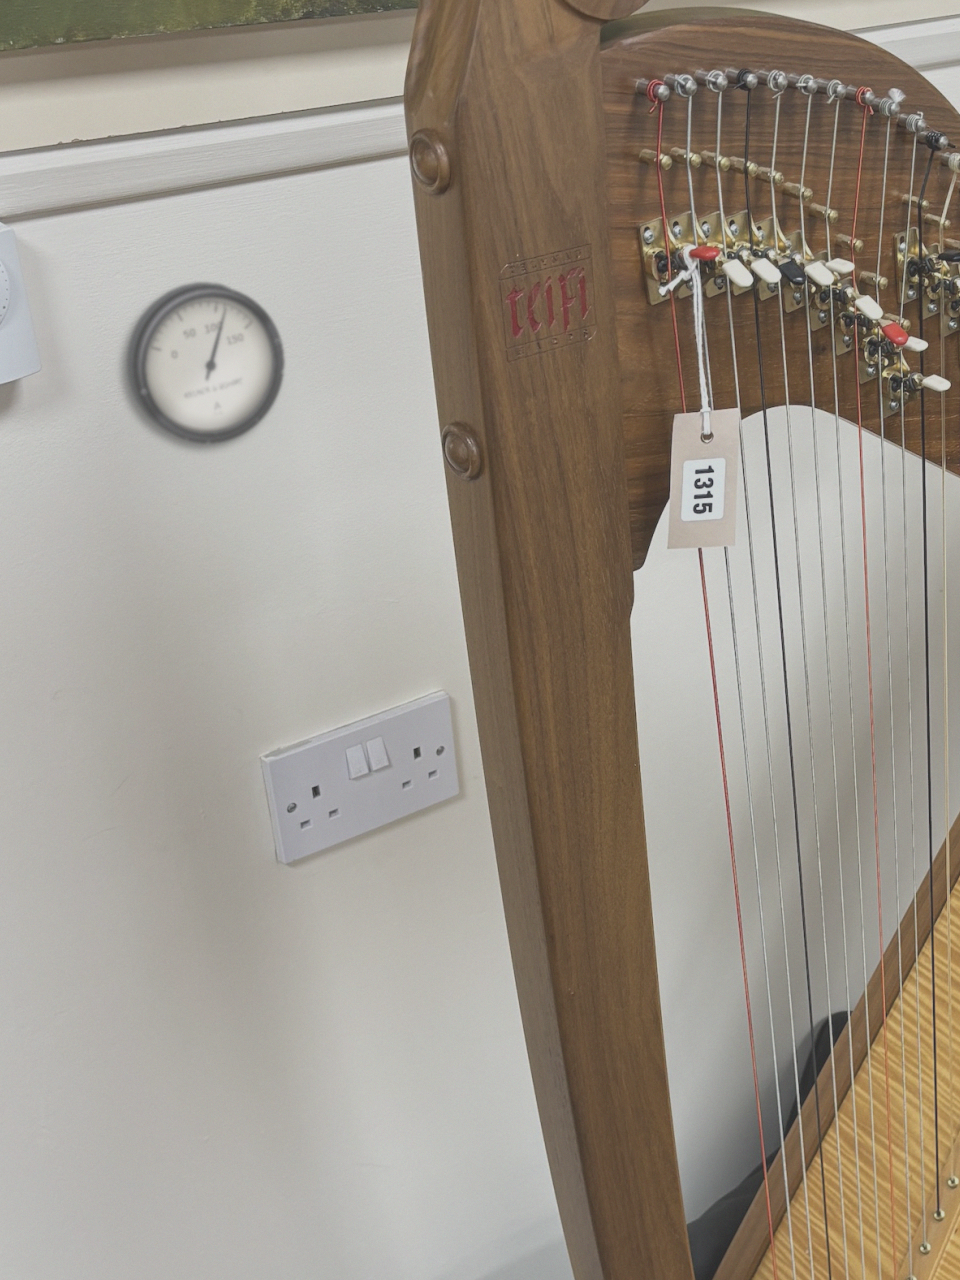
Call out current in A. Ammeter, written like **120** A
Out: **110** A
